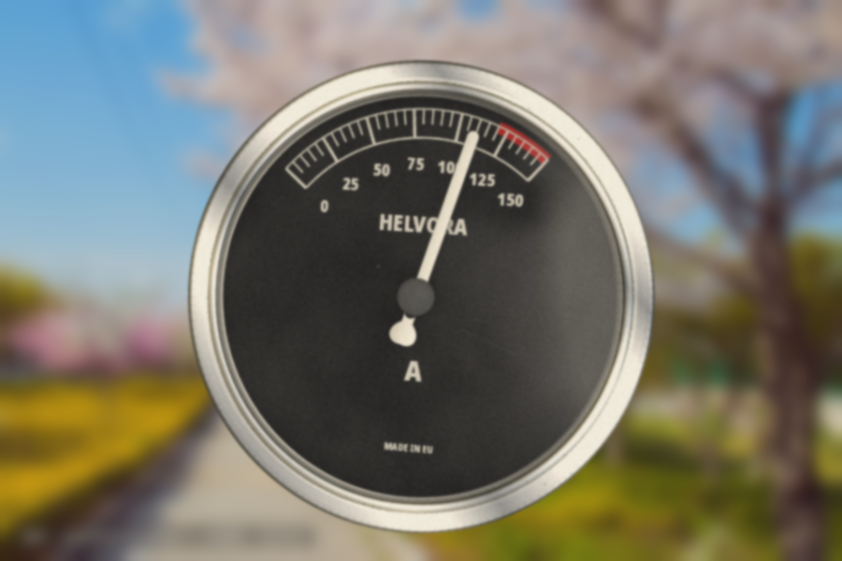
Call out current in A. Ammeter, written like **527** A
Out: **110** A
